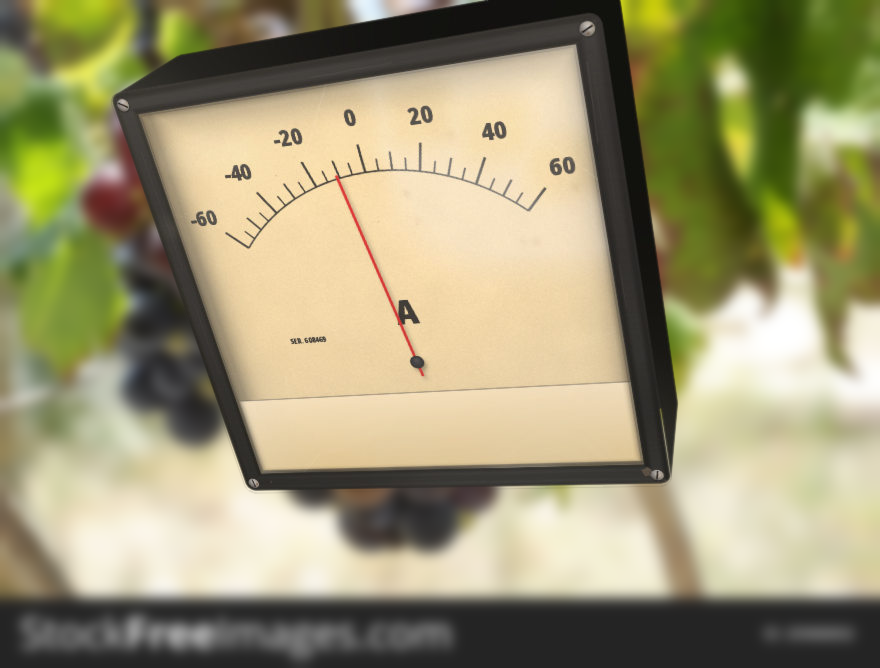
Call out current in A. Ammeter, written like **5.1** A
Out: **-10** A
